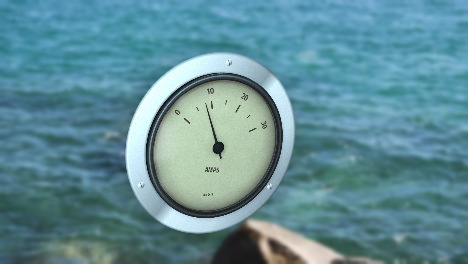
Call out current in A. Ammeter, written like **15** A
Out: **7.5** A
